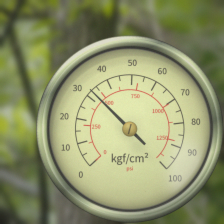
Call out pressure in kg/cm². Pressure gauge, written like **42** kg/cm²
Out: **32.5** kg/cm²
